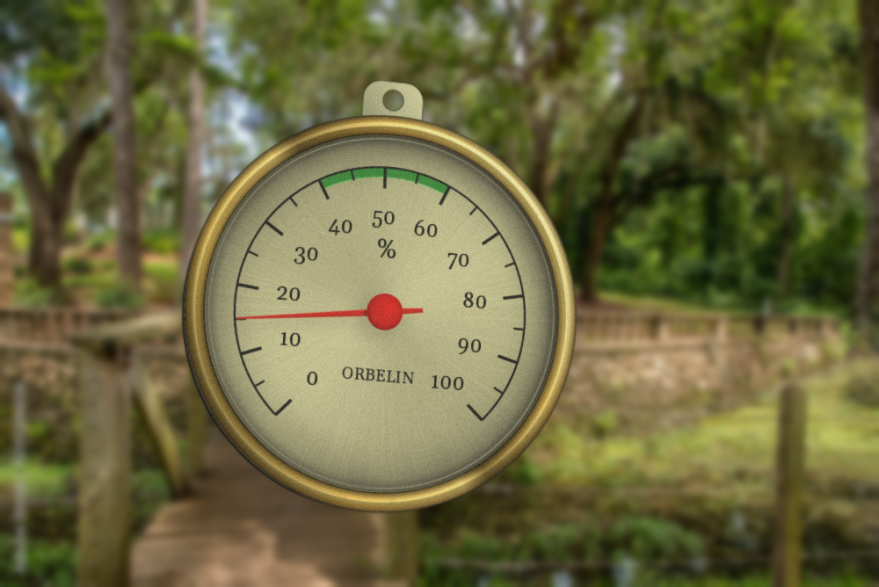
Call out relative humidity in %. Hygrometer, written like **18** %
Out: **15** %
